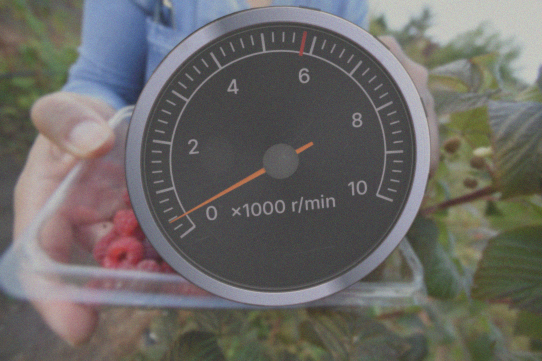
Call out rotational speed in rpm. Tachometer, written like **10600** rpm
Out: **400** rpm
